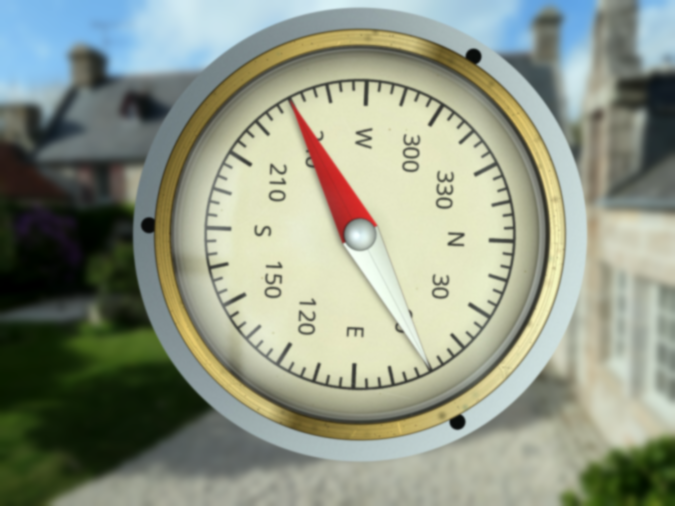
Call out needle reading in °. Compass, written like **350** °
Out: **240** °
